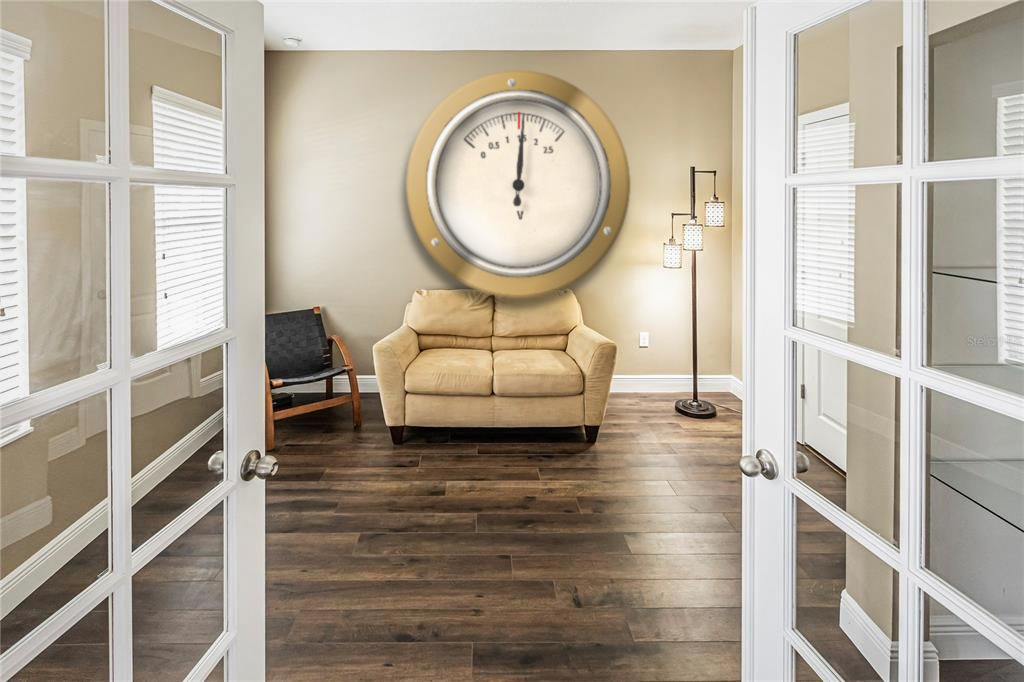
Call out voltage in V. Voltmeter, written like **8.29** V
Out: **1.5** V
